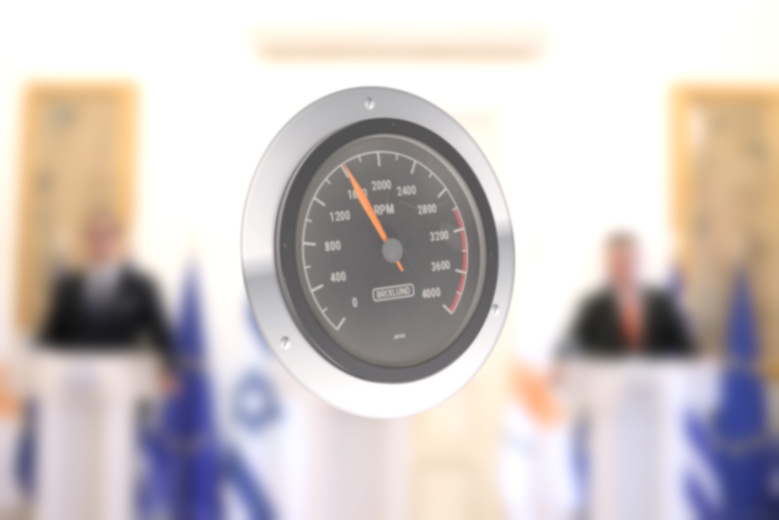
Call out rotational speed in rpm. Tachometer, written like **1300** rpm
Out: **1600** rpm
